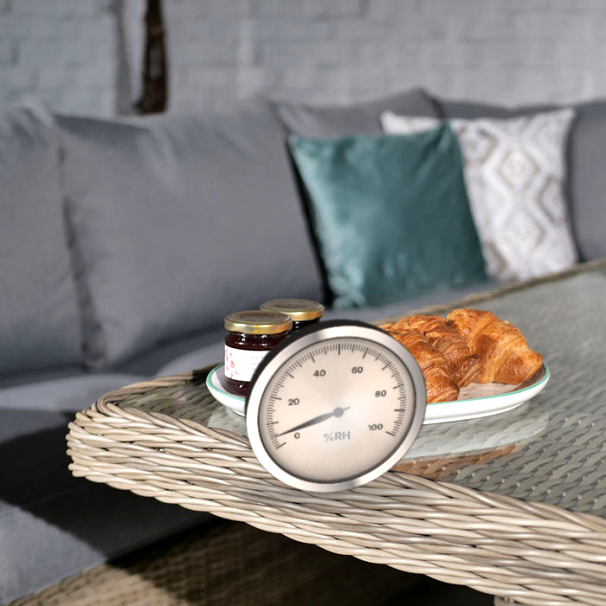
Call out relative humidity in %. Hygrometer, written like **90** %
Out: **5** %
